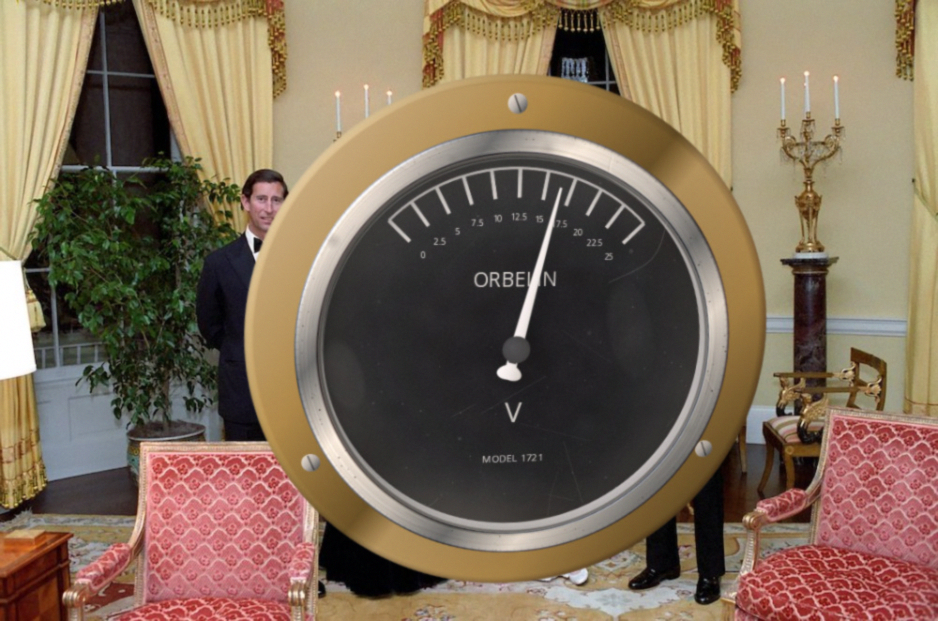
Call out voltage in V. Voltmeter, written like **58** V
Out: **16.25** V
